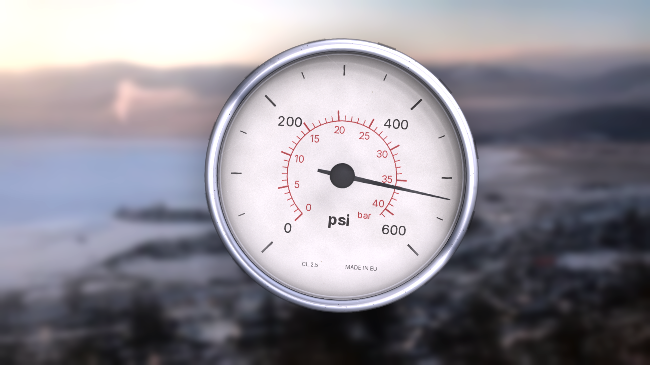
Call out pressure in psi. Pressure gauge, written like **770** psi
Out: **525** psi
